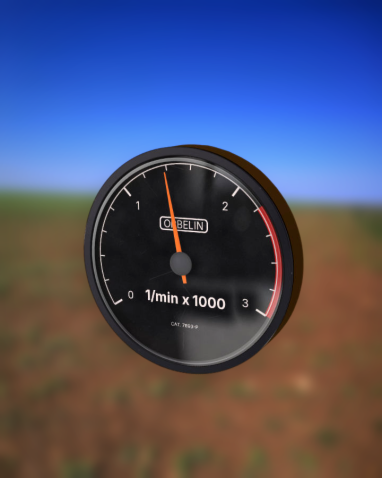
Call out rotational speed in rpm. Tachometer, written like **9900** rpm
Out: **1400** rpm
